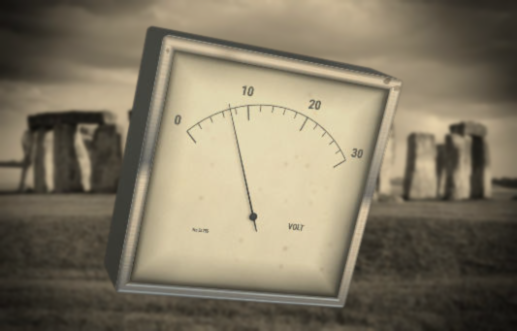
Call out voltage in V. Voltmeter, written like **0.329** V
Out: **7** V
